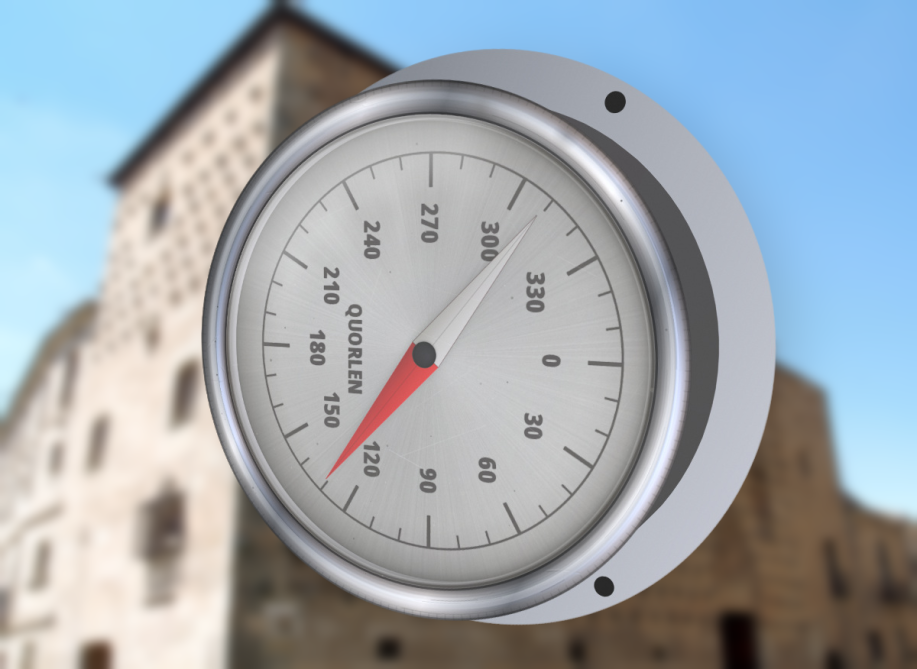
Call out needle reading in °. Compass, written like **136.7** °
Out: **130** °
